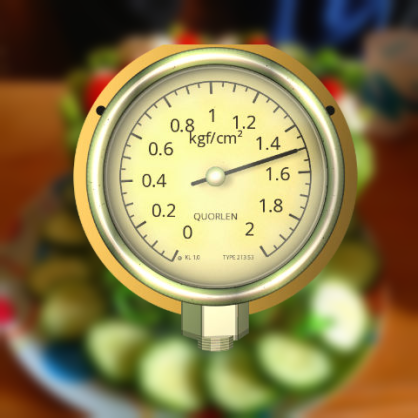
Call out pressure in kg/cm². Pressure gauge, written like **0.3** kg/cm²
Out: **1.5** kg/cm²
